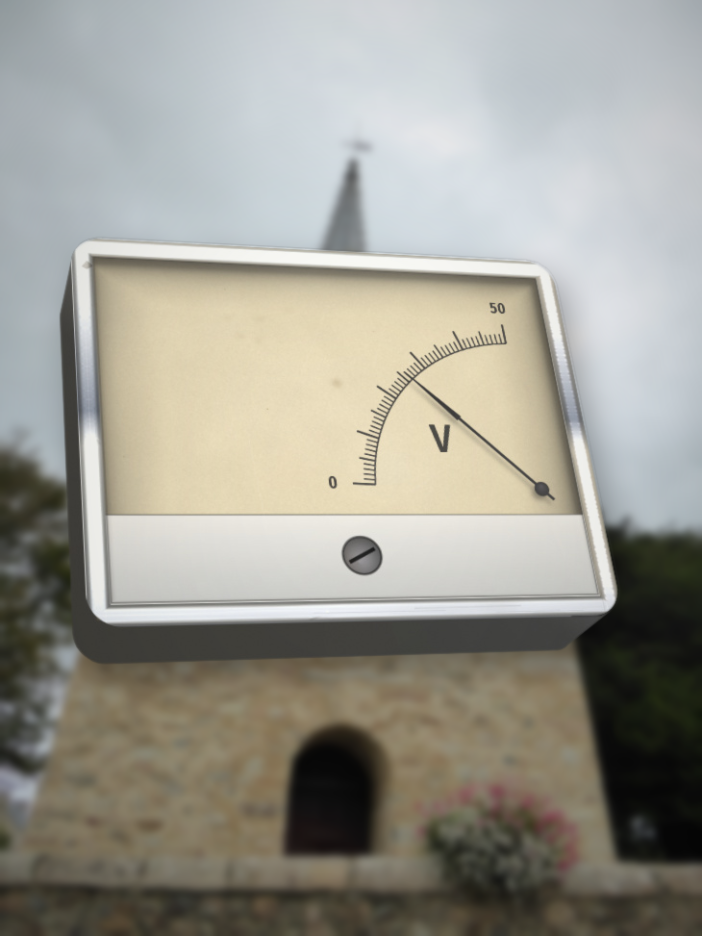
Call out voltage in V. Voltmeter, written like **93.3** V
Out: **25** V
